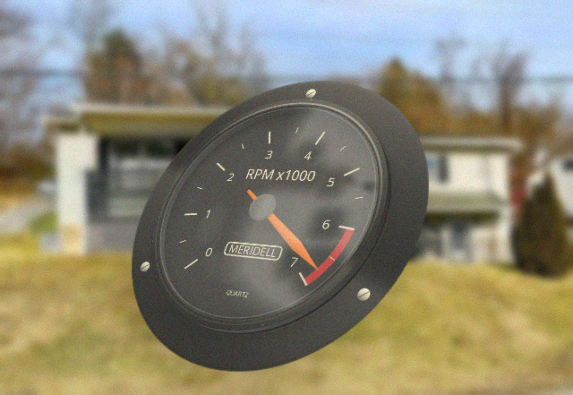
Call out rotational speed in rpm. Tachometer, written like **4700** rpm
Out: **6750** rpm
